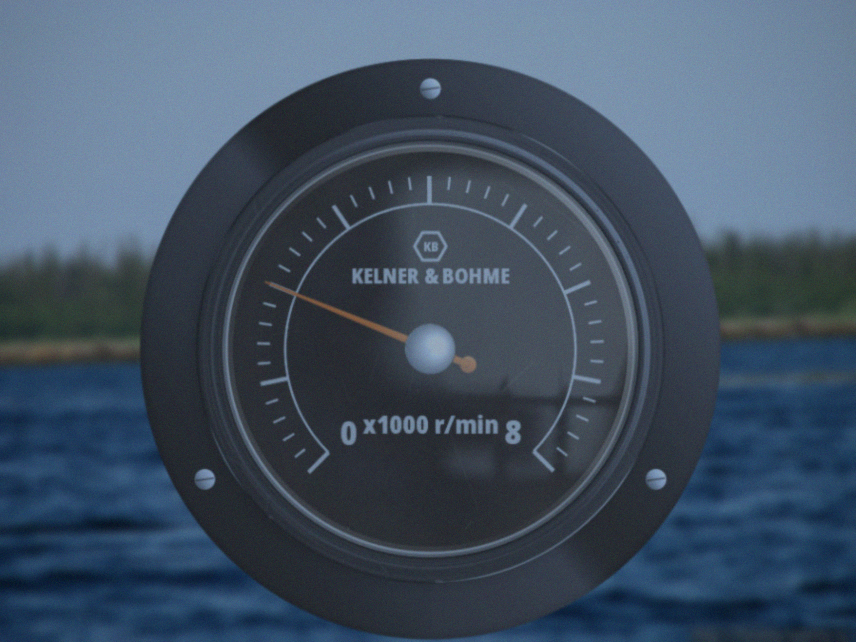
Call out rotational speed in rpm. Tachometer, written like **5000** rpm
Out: **2000** rpm
